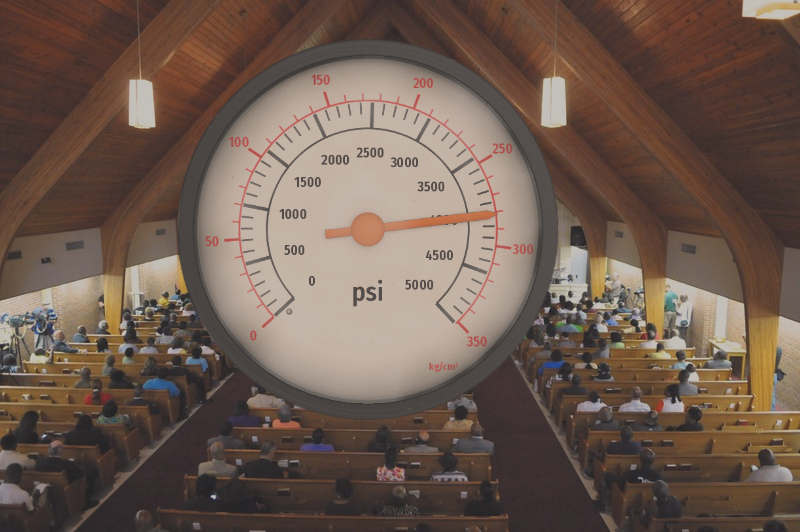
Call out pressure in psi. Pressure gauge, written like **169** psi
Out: **4000** psi
